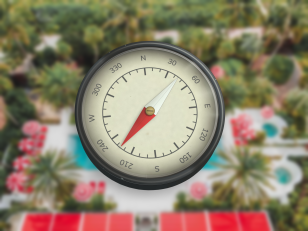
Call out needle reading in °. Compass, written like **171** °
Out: **225** °
